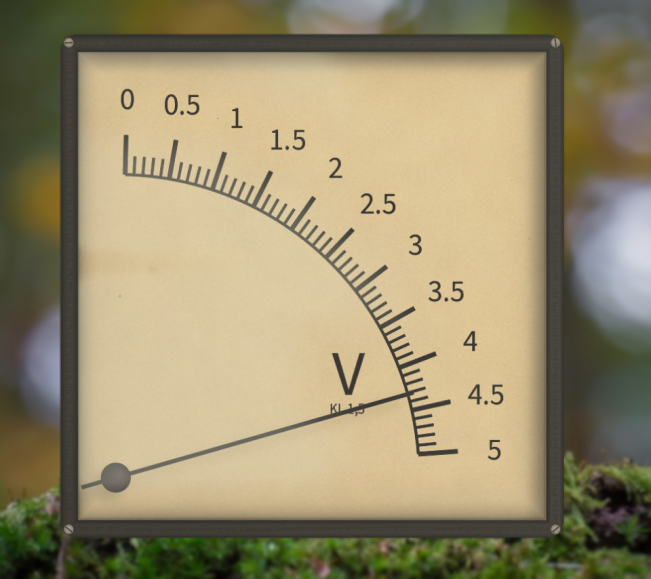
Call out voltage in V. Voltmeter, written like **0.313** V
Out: **4.3** V
